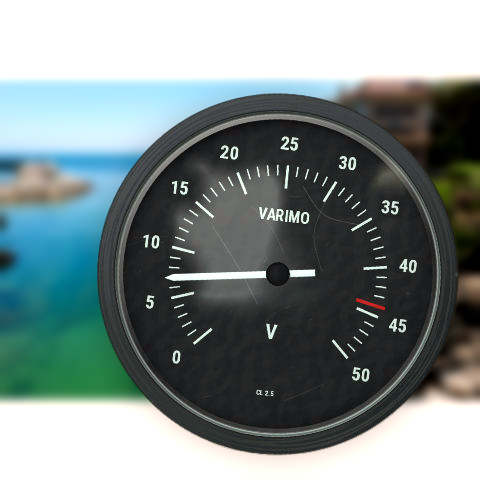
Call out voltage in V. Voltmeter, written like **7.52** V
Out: **7** V
